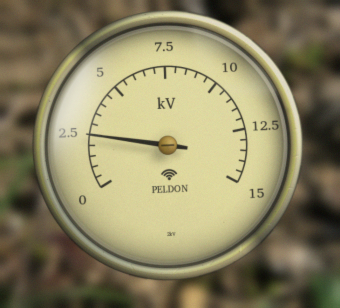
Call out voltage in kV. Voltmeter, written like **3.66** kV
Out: **2.5** kV
